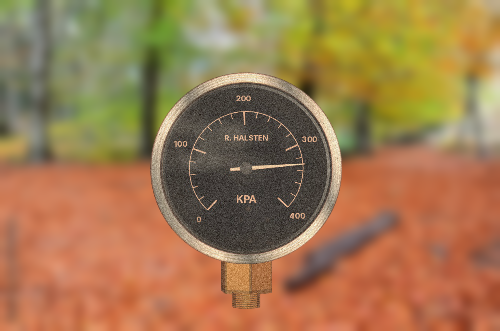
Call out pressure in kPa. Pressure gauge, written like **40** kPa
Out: **330** kPa
